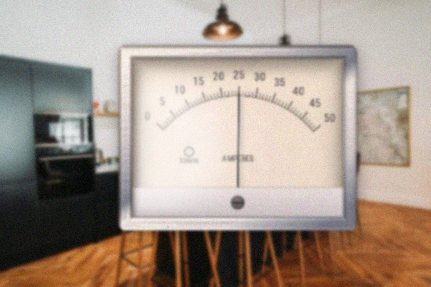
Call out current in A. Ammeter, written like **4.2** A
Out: **25** A
